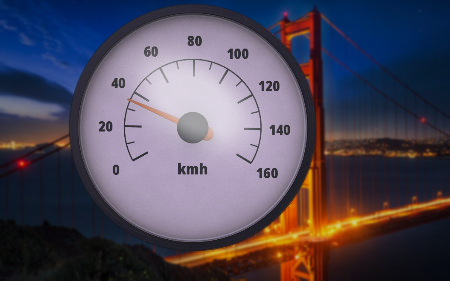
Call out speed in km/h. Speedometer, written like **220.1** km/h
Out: **35** km/h
